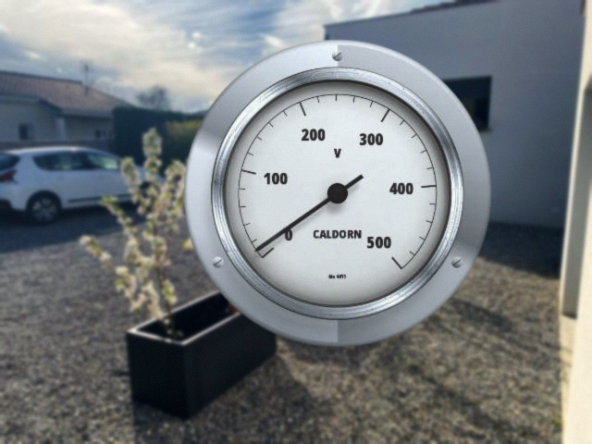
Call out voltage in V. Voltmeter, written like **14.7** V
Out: **10** V
